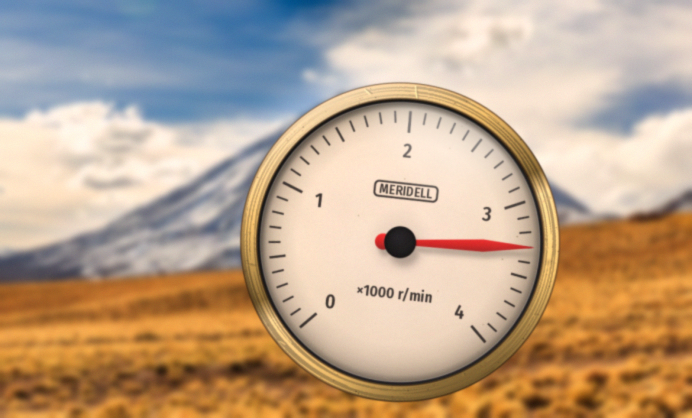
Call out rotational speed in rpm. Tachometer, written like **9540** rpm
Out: **3300** rpm
